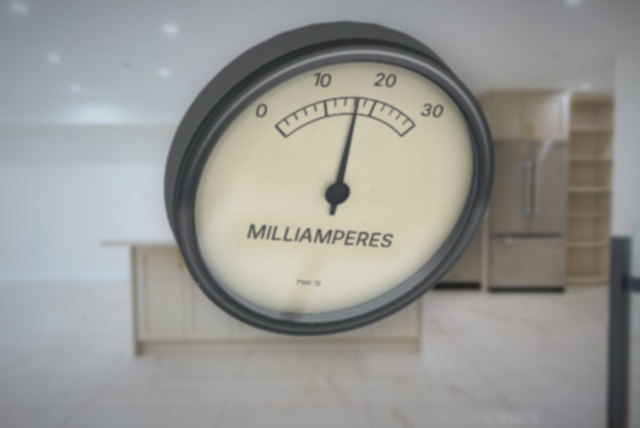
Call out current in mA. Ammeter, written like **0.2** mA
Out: **16** mA
